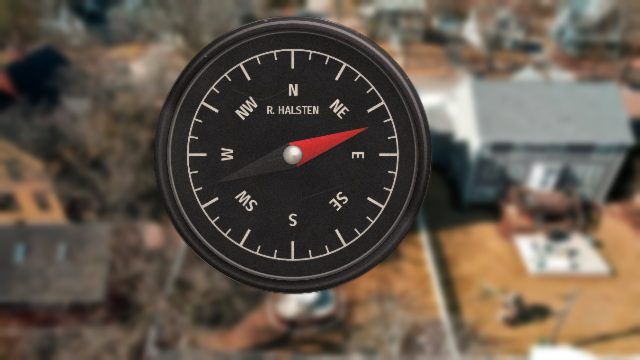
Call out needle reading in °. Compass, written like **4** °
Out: **70** °
